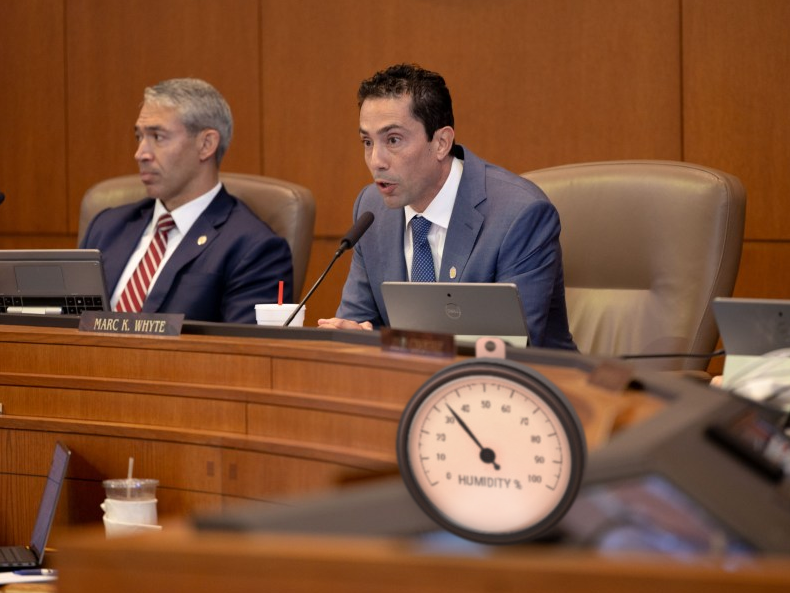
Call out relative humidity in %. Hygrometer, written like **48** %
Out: **35** %
